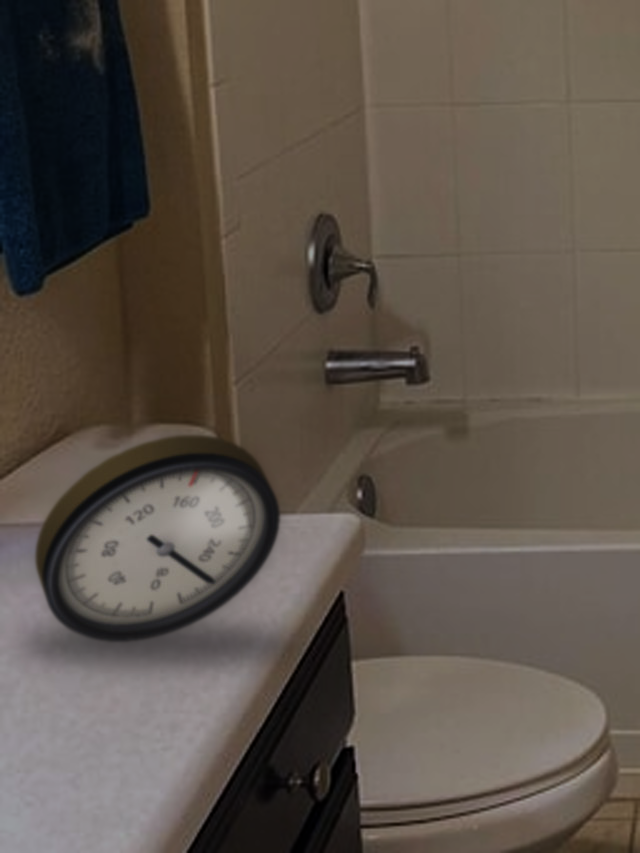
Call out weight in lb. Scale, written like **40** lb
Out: **260** lb
